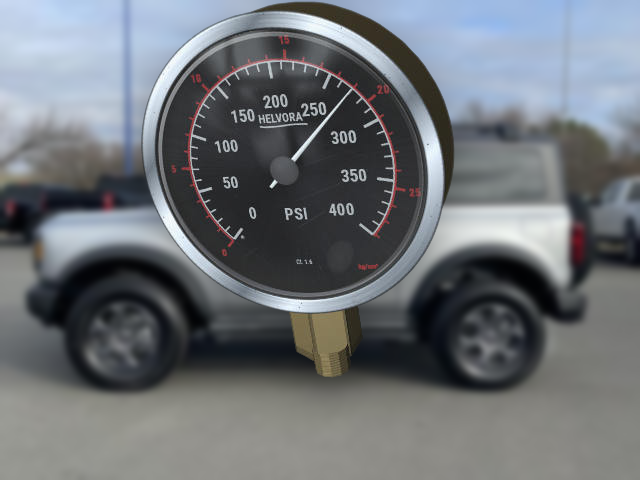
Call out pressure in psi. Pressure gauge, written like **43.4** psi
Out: **270** psi
